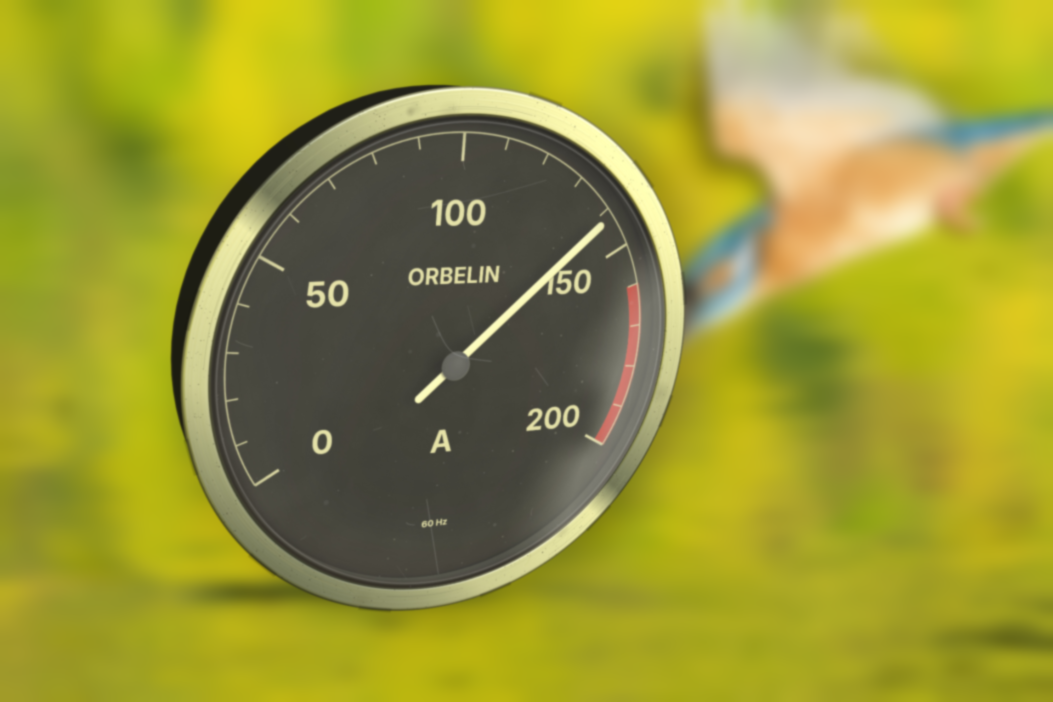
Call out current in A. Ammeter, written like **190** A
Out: **140** A
